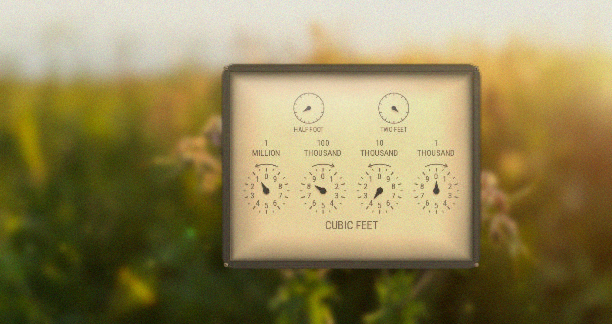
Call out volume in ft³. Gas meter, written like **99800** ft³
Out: **84000** ft³
